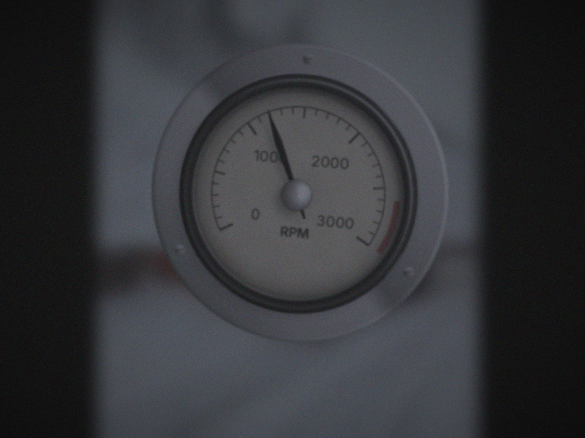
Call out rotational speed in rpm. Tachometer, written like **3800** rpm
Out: **1200** rpm
